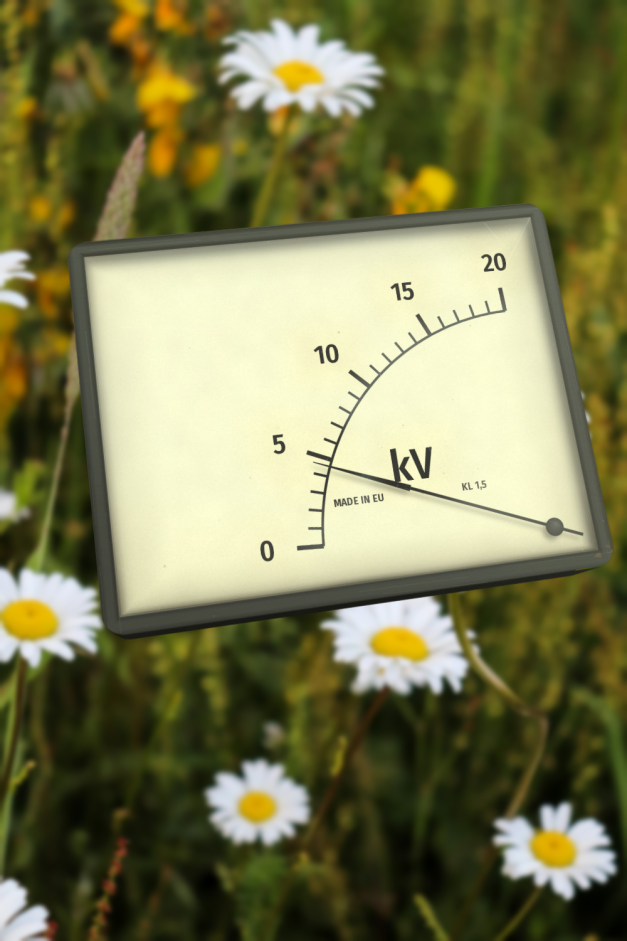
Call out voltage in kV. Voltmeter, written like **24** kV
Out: **4.5** kV
